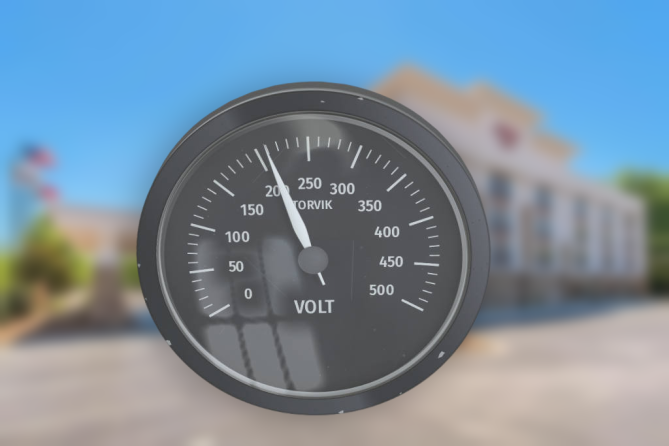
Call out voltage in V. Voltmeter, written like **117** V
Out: **210** V
